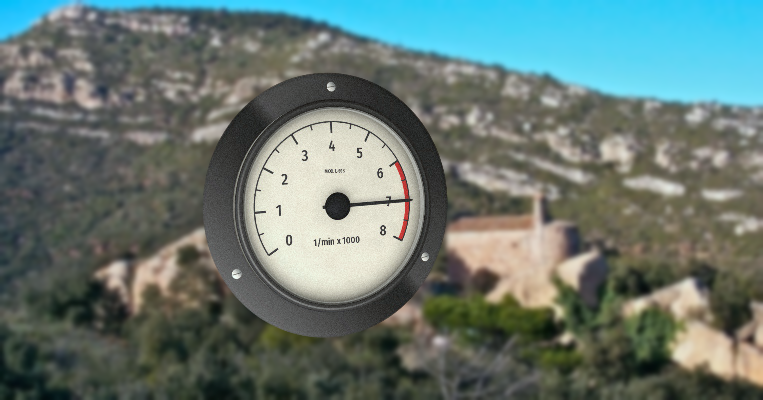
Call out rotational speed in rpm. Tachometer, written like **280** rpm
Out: **7000** rpm
